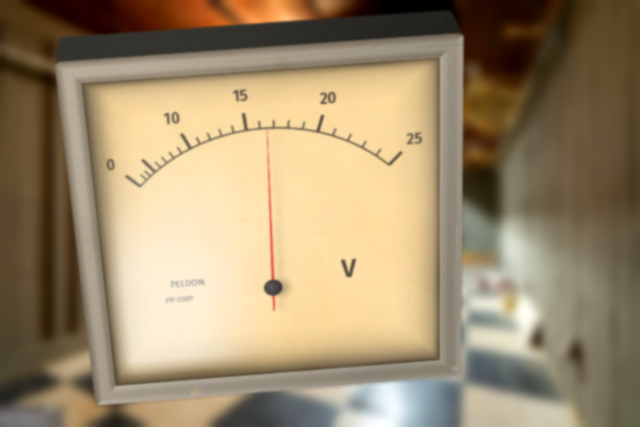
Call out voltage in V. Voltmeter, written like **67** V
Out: **16.5** V
